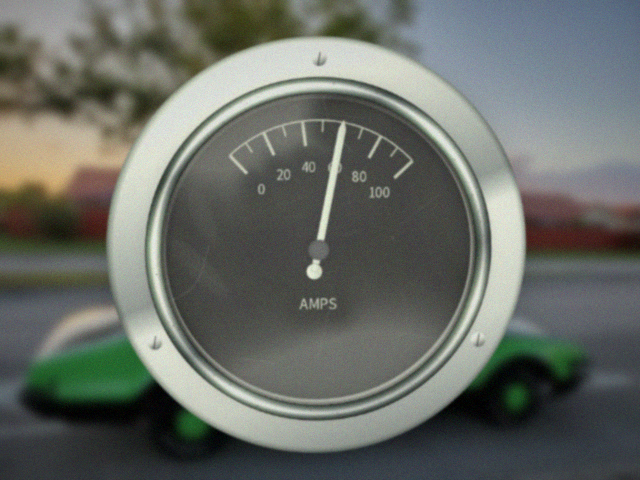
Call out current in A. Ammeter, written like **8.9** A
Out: **60** A
